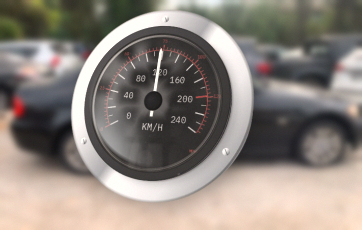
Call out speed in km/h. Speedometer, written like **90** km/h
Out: **120** km/h
